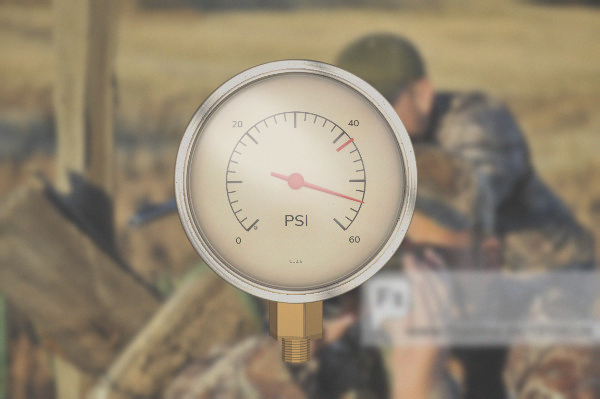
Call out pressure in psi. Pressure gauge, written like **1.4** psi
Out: **54** psi
